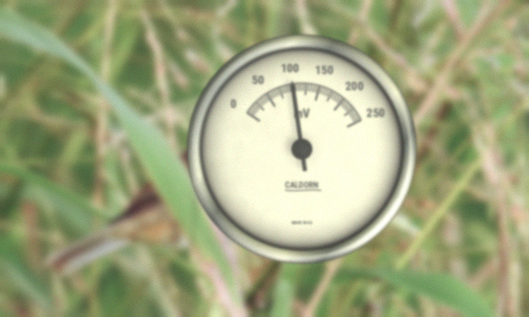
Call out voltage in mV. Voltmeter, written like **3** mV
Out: **100** mV
